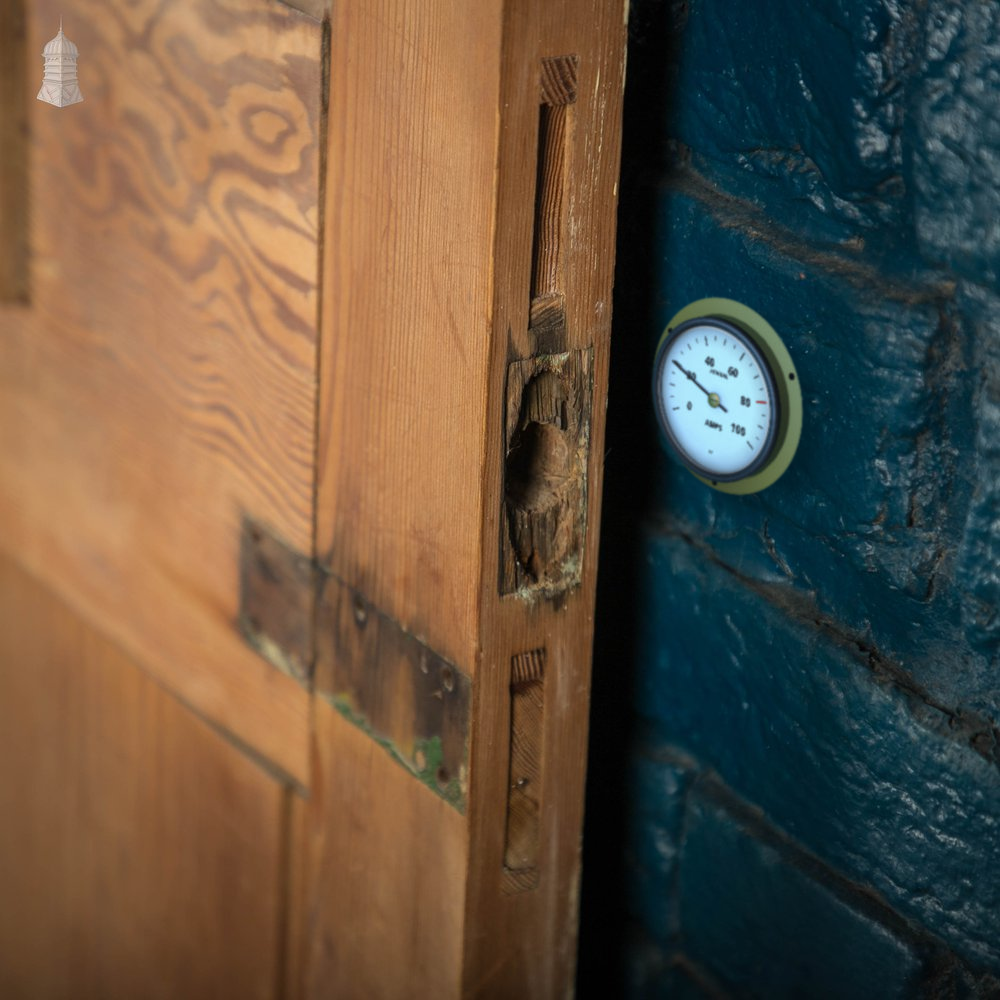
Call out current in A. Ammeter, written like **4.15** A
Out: **20** A
